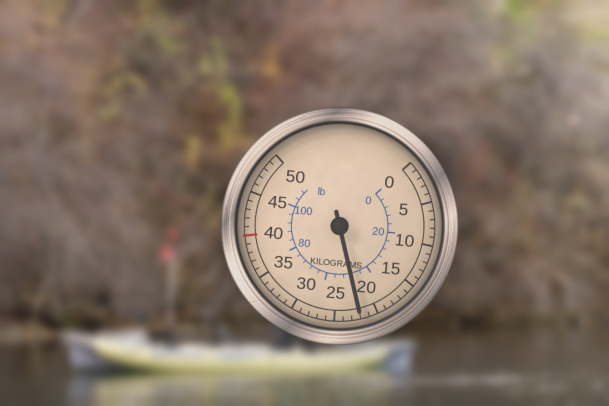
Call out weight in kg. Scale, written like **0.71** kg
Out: **22** kg
